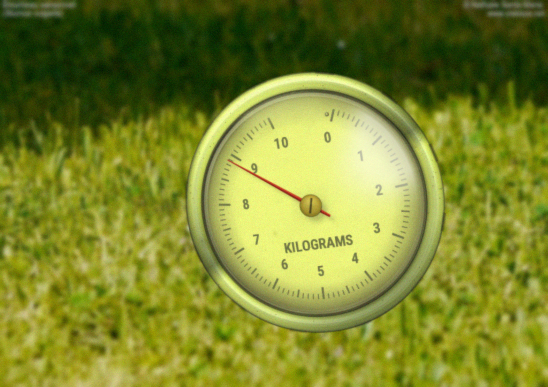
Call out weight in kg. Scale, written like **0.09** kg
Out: **8.9** kg
